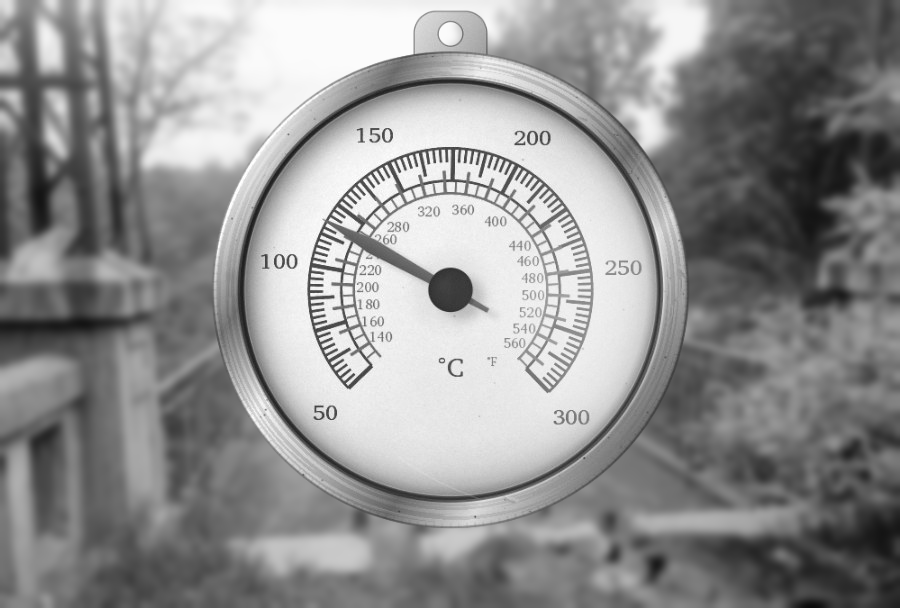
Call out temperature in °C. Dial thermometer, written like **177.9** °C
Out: **117.5** °C
